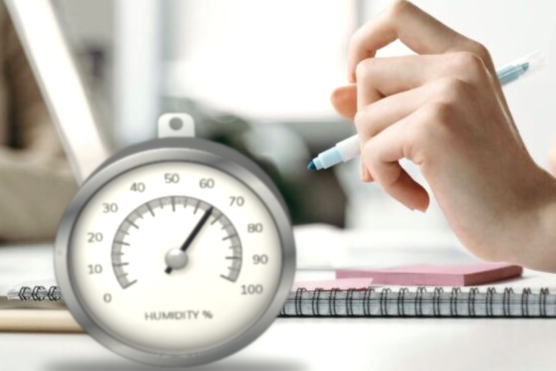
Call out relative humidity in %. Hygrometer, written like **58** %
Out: **65** %
